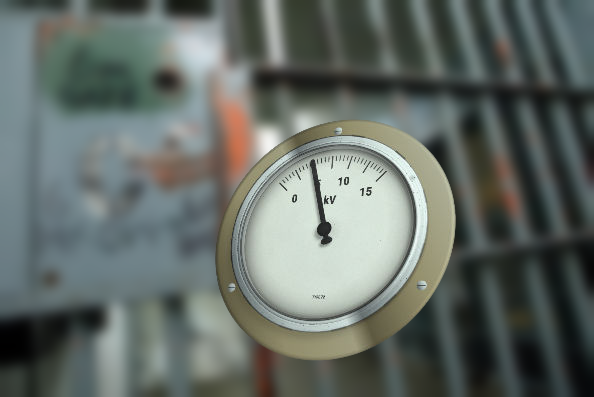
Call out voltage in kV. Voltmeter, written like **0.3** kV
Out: **5** kV
